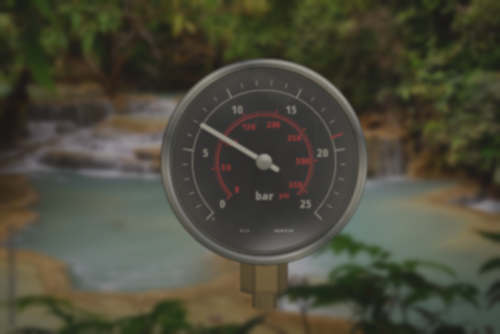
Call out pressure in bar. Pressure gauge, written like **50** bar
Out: **7** bar
